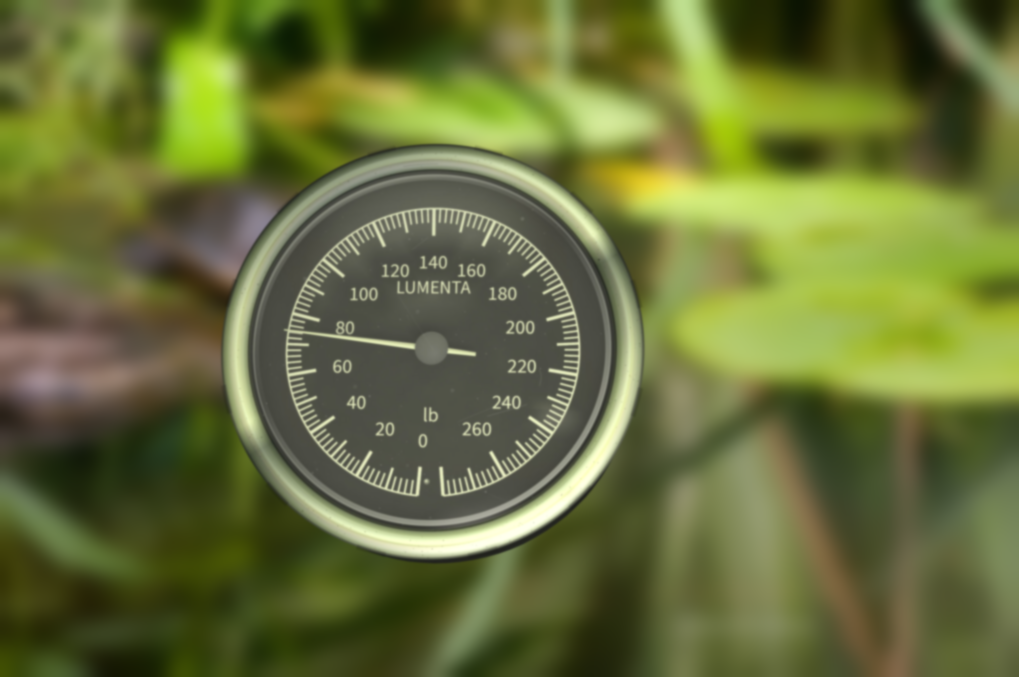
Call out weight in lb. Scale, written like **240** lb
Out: **74** lb
